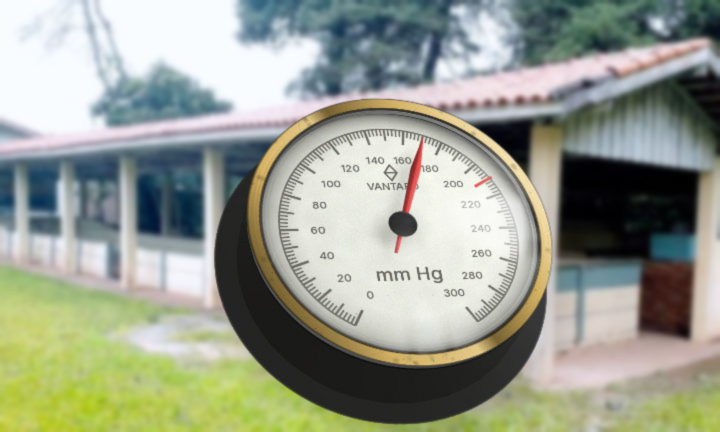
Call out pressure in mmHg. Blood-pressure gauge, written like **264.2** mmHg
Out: **170** mmHg
